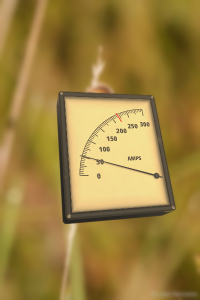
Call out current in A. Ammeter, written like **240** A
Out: **50** A
